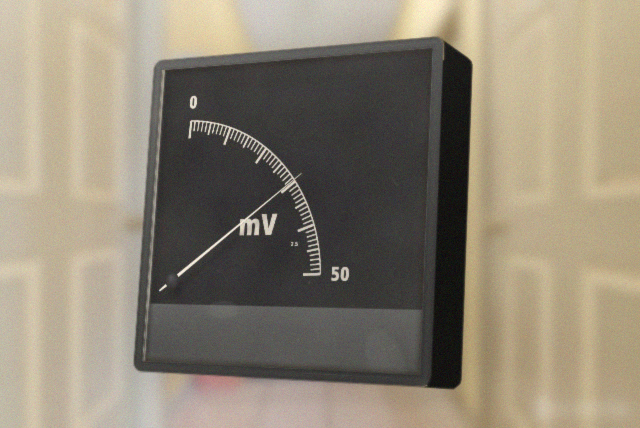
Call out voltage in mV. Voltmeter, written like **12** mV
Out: **30** mV
